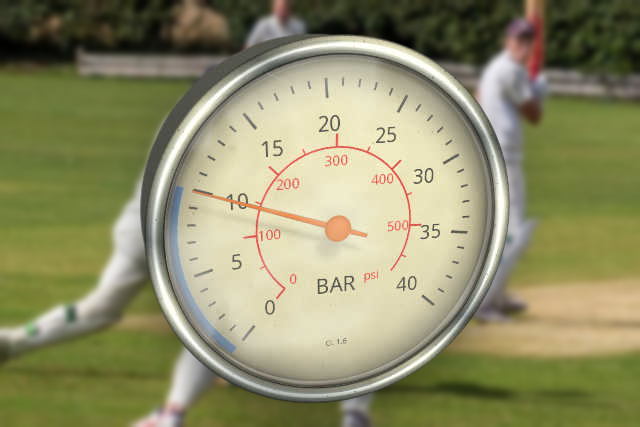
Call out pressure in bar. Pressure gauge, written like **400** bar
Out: **10** bar
